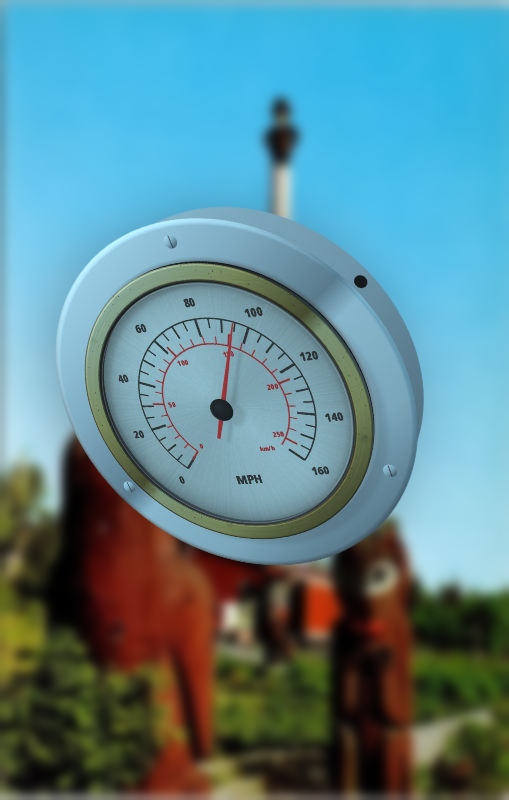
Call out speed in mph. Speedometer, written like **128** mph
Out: **95** mph
